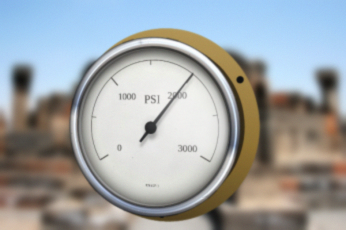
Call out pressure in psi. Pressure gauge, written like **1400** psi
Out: **2000** psi
